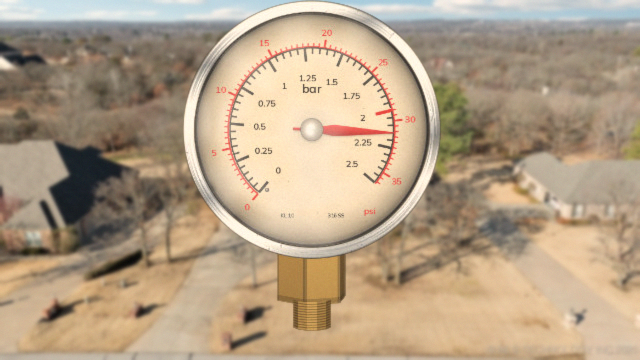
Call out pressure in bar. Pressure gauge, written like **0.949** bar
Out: **2.15** bar
